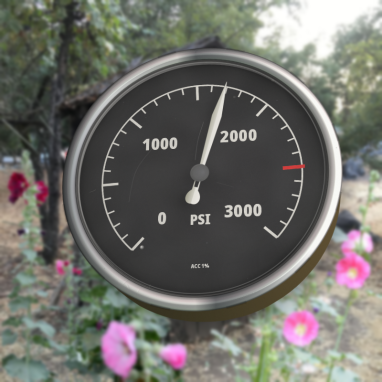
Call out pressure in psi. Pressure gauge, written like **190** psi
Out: **1700** psi
